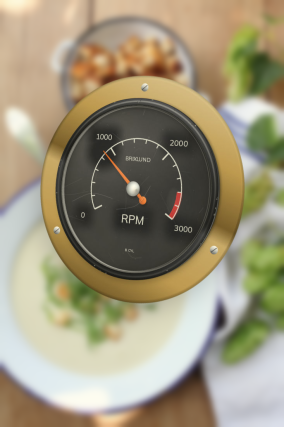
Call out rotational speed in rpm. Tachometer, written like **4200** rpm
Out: **900** rpm
